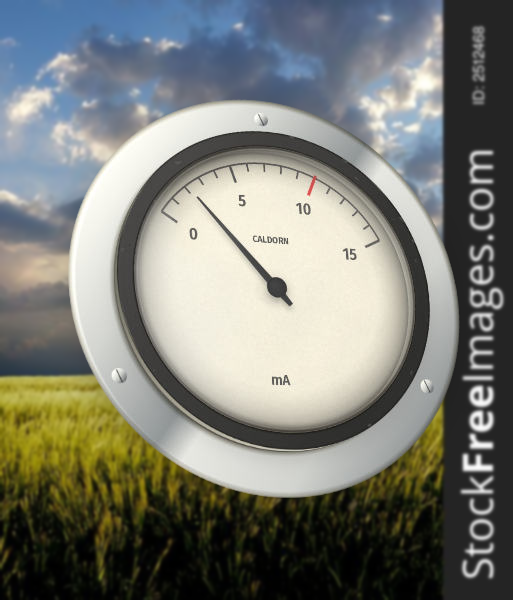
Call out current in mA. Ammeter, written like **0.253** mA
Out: **2** mA
